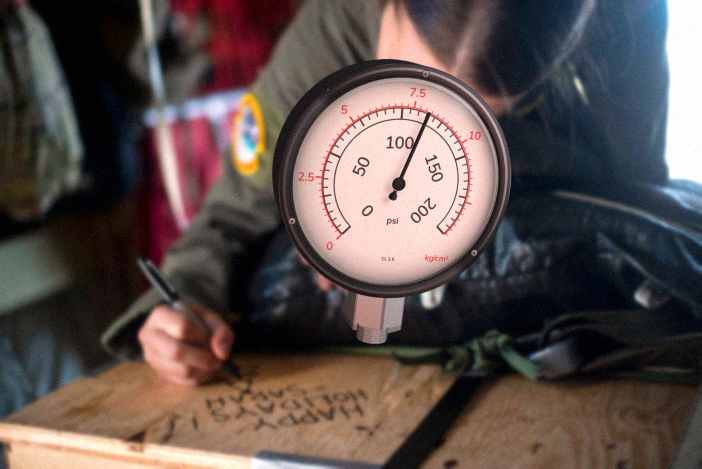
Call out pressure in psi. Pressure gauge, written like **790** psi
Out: **115** psi
